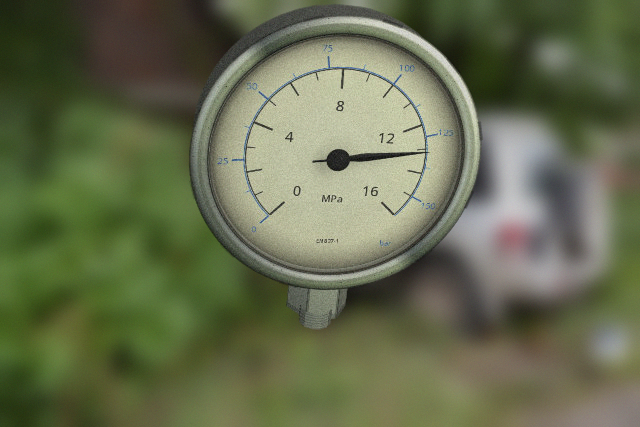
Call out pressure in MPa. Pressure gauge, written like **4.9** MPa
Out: **13** MPa
